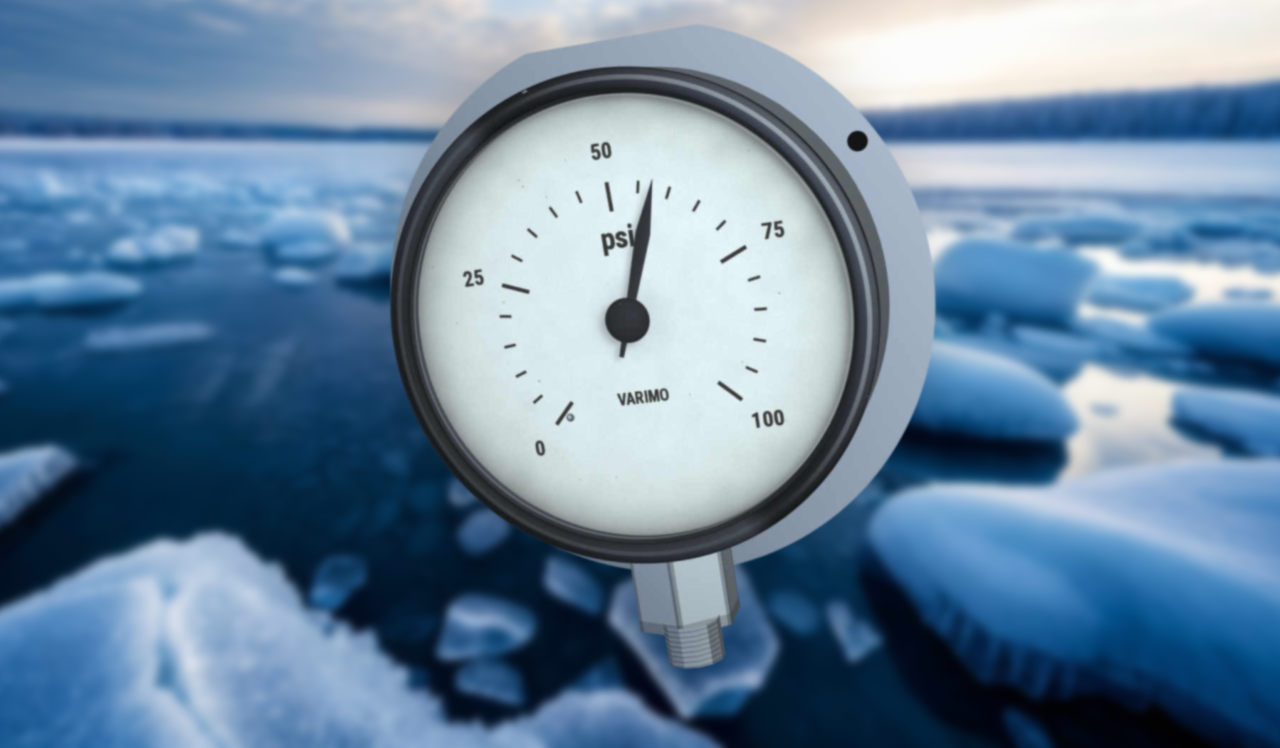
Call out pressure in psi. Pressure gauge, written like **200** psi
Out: **57.5** psi
